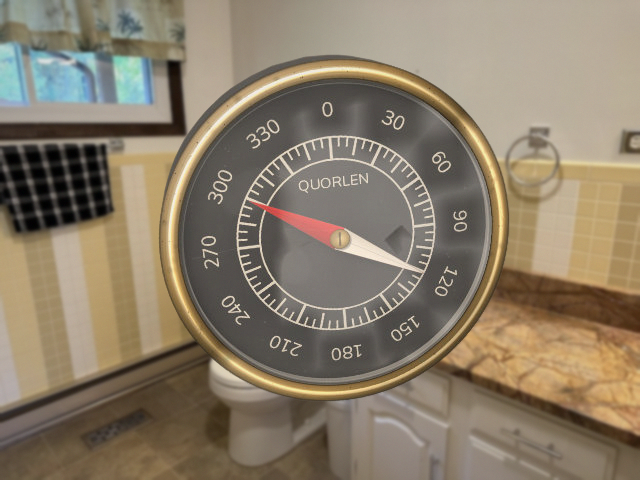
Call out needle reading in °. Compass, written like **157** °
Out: **300** °
